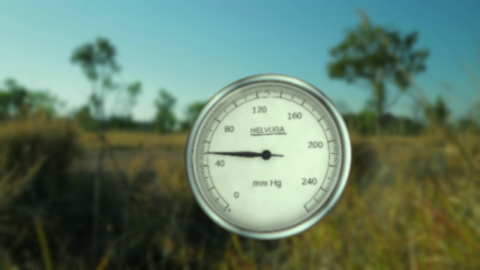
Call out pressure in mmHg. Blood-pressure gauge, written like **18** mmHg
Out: **50** mmHg
